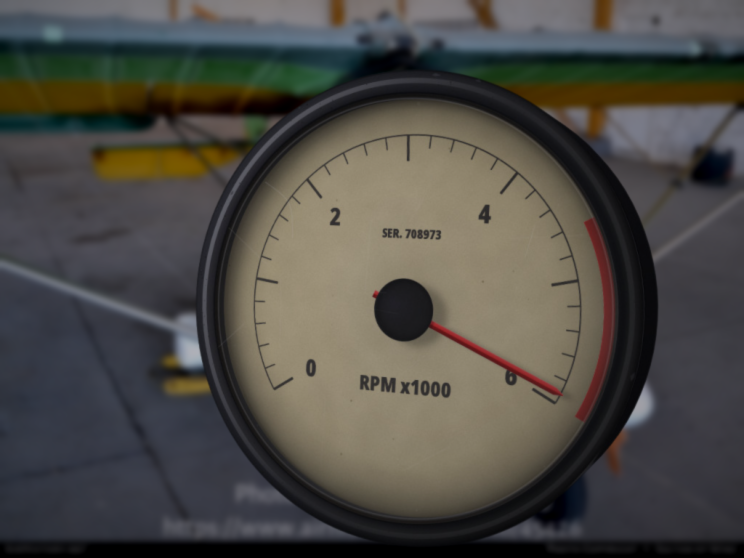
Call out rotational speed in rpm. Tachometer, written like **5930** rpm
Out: **5900** rpm
